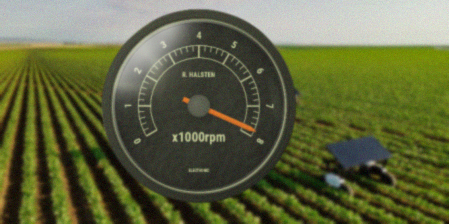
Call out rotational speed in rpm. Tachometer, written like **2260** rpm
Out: **7800** rpm
